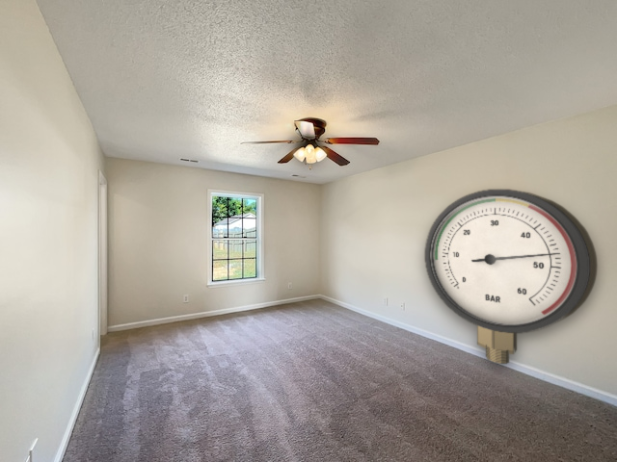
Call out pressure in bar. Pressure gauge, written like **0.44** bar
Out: **47** bar
